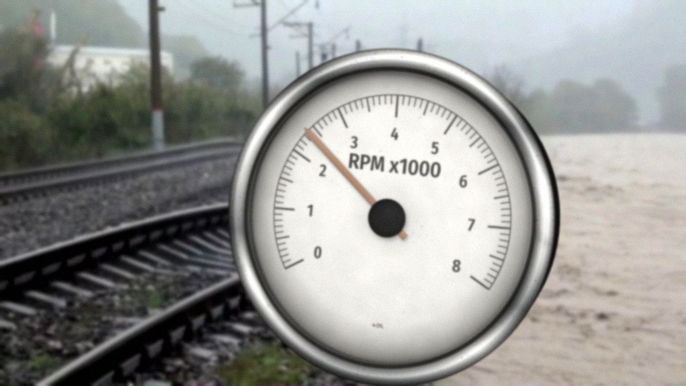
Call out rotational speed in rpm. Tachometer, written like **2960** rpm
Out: **2400** rpm
